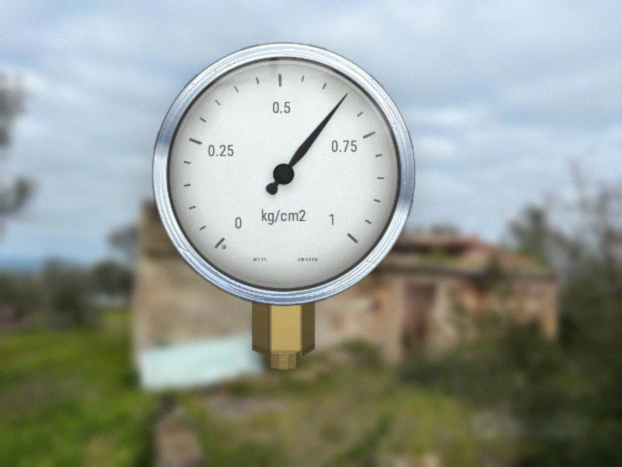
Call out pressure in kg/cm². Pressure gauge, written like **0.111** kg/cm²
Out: **0.65** kg/cm²
